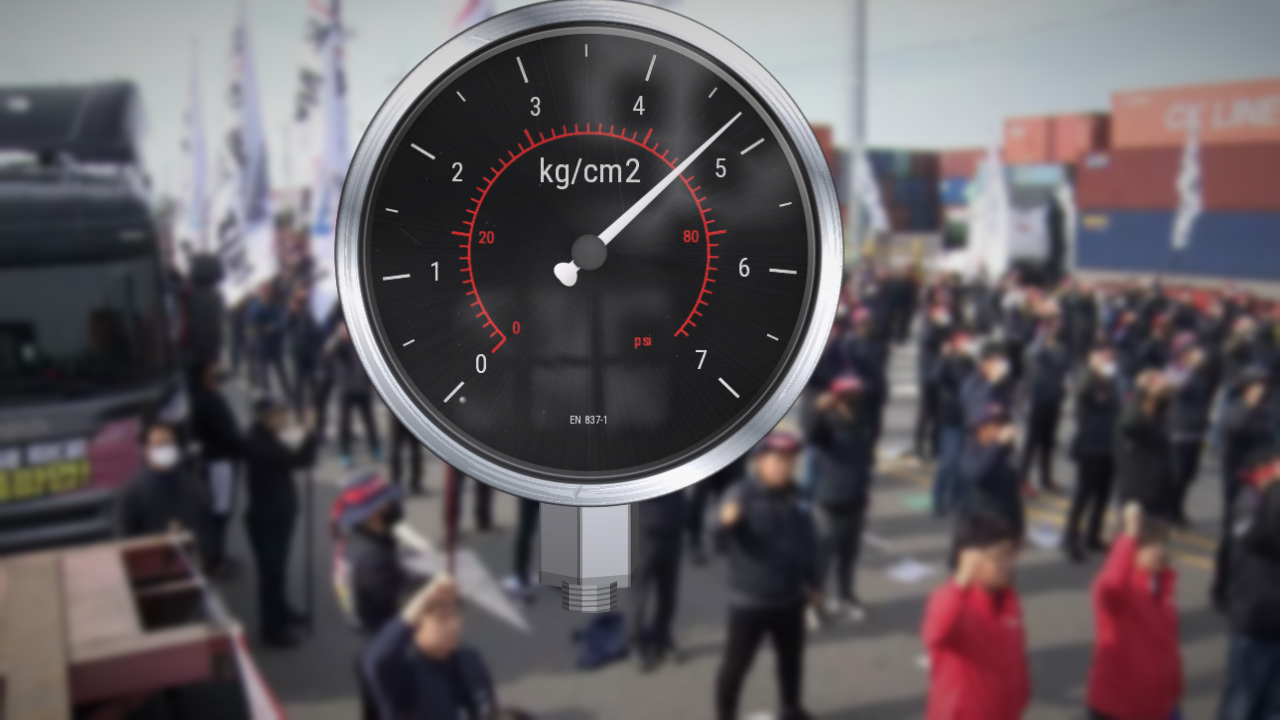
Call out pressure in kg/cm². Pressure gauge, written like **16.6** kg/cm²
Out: **4.75** kg/cm²
